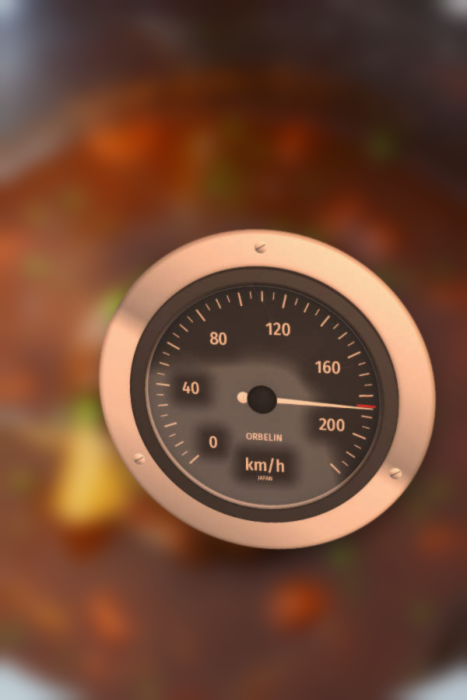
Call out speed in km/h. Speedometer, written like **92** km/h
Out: **185** km/h
